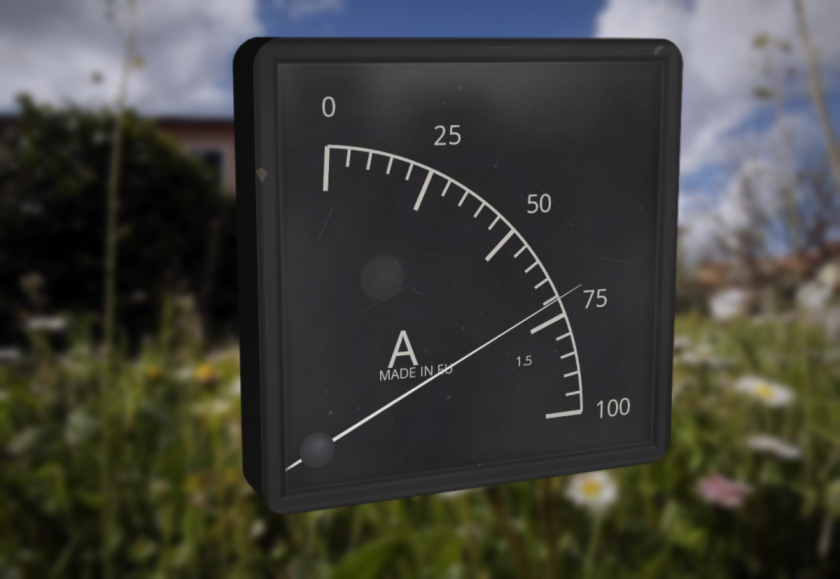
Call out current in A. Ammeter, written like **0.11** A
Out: **70** A
